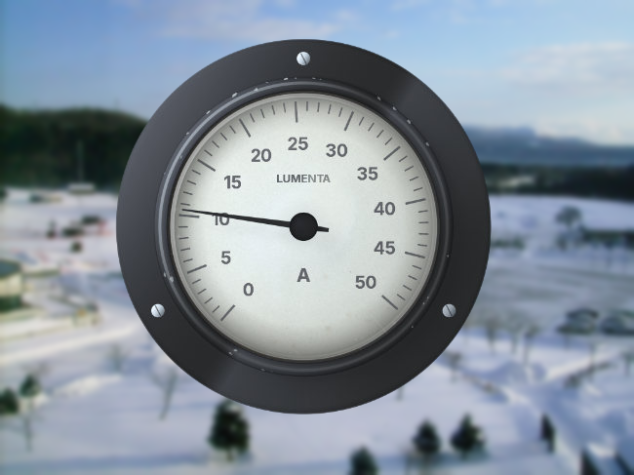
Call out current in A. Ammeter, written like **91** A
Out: **10.5** A
